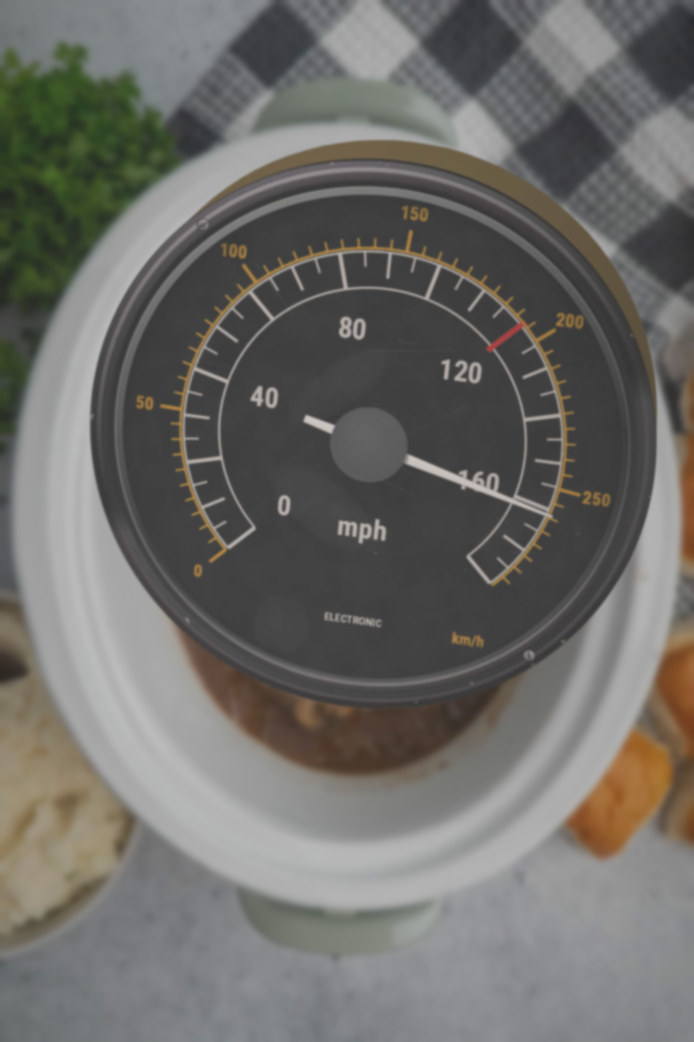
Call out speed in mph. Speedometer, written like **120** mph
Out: **160** mph
